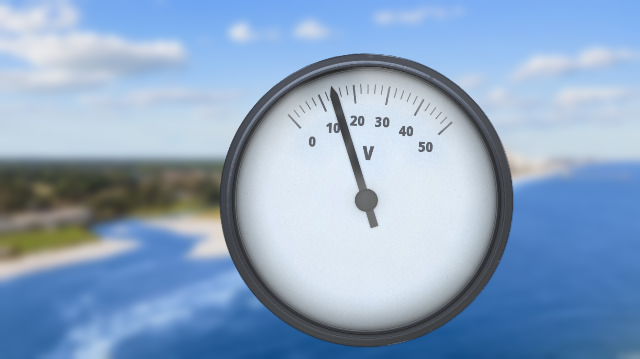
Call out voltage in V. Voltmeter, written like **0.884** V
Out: **14** V
